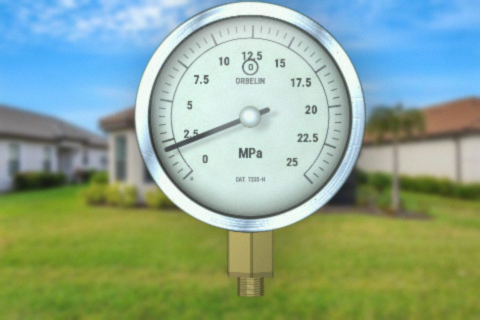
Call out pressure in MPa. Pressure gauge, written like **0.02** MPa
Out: **2** MPa
